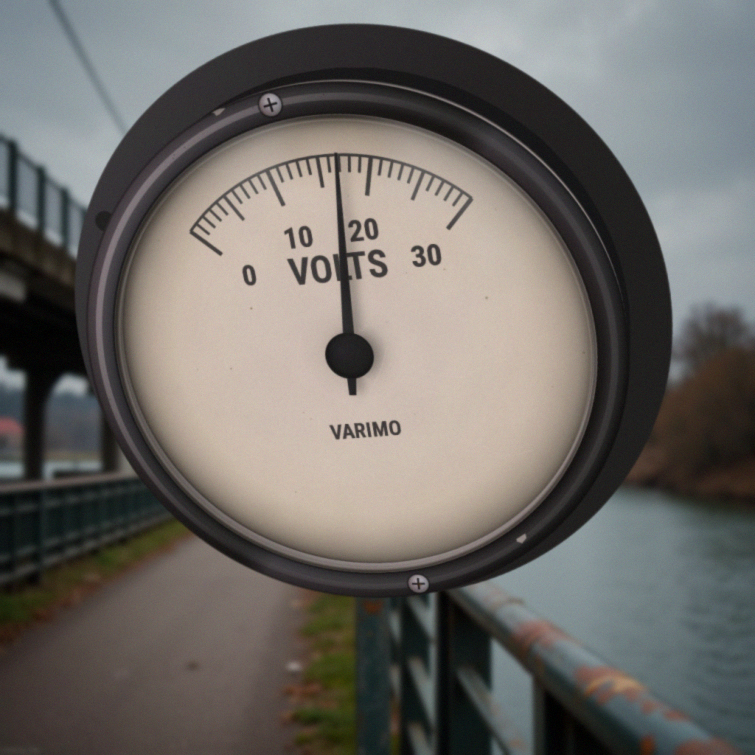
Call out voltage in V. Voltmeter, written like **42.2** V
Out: **17** V
